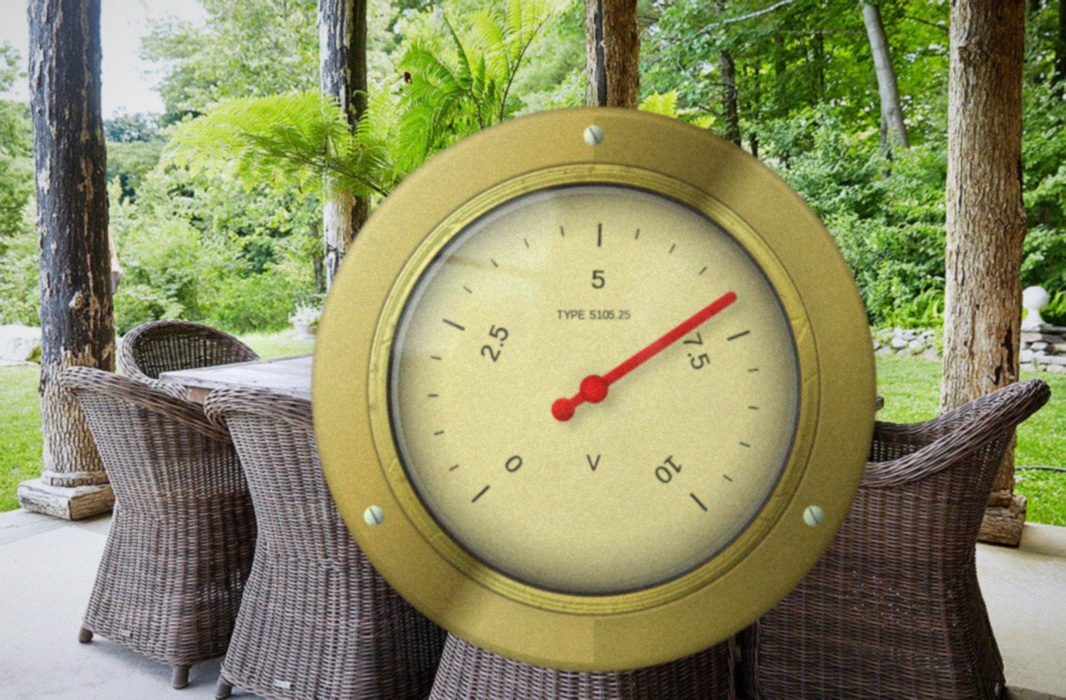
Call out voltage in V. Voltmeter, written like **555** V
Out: **7** V
